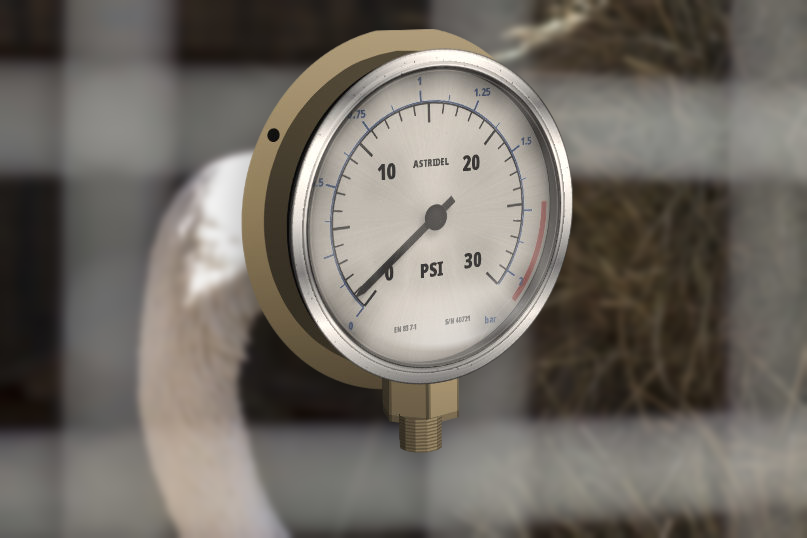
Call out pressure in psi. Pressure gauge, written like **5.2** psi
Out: **1** psi
